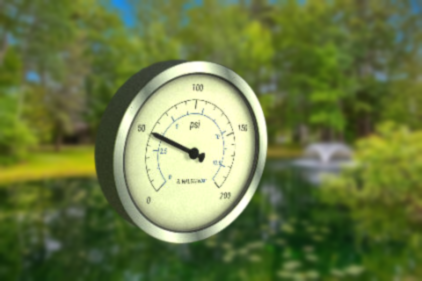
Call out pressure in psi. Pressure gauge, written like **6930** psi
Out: **50** psi
